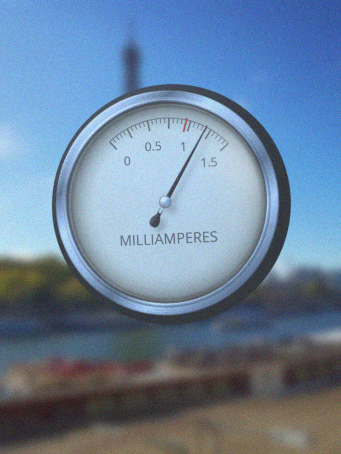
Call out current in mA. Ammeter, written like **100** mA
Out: **1.2** mA
